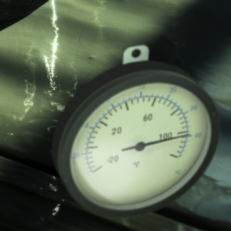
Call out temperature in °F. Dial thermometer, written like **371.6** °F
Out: **100** °F
